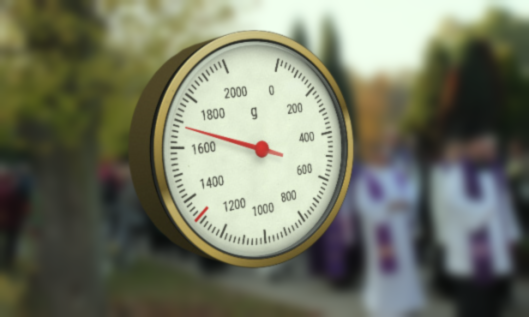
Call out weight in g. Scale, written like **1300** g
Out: **1680** g
